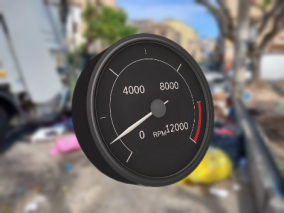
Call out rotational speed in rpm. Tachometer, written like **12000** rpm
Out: **1000** rpm
